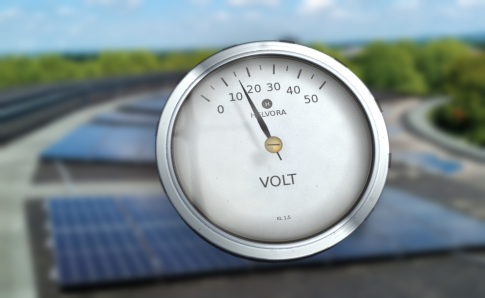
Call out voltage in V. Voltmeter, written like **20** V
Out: **15** V
